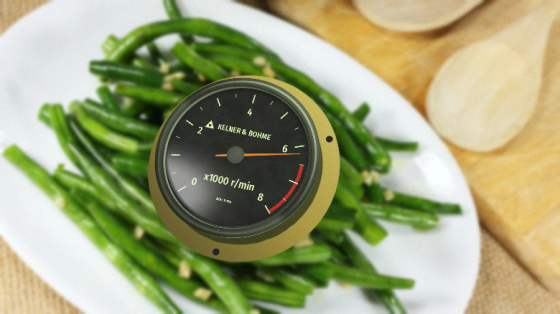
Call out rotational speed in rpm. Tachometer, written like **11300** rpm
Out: **6250** rpm
